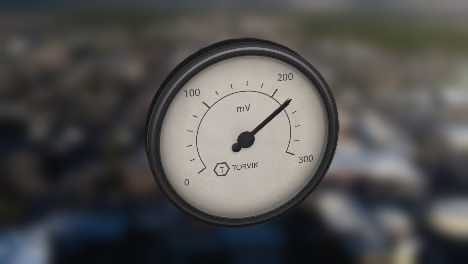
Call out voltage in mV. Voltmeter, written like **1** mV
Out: **220** mV
